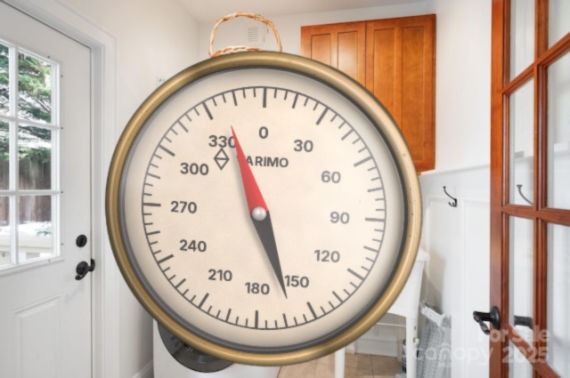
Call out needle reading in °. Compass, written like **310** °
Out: **340** °
